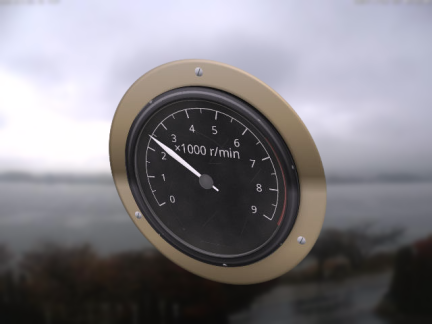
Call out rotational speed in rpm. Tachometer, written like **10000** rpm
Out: **2500** rpm
